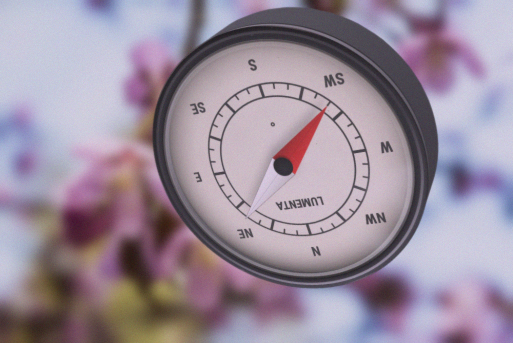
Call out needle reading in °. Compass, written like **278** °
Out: **230** °
